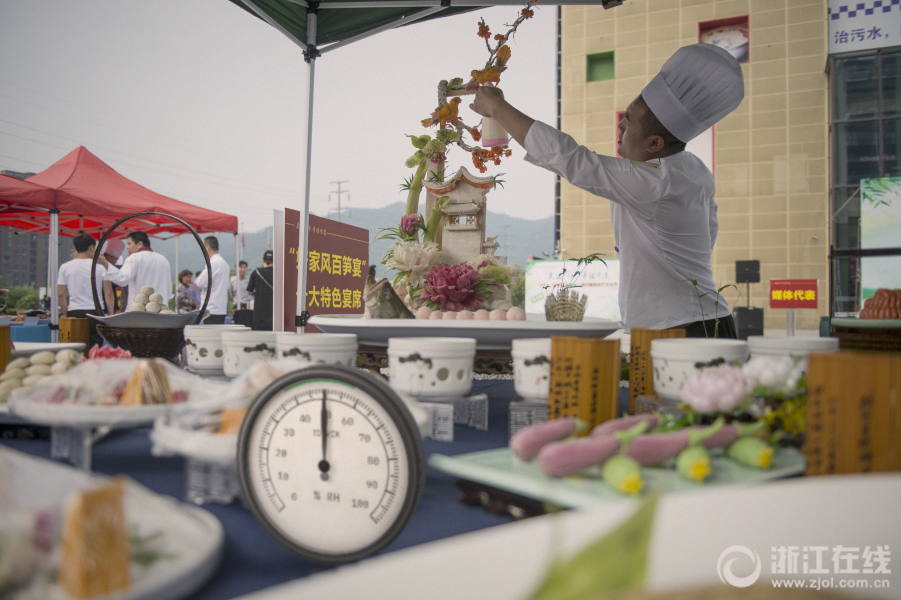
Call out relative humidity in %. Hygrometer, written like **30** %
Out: **50** %
